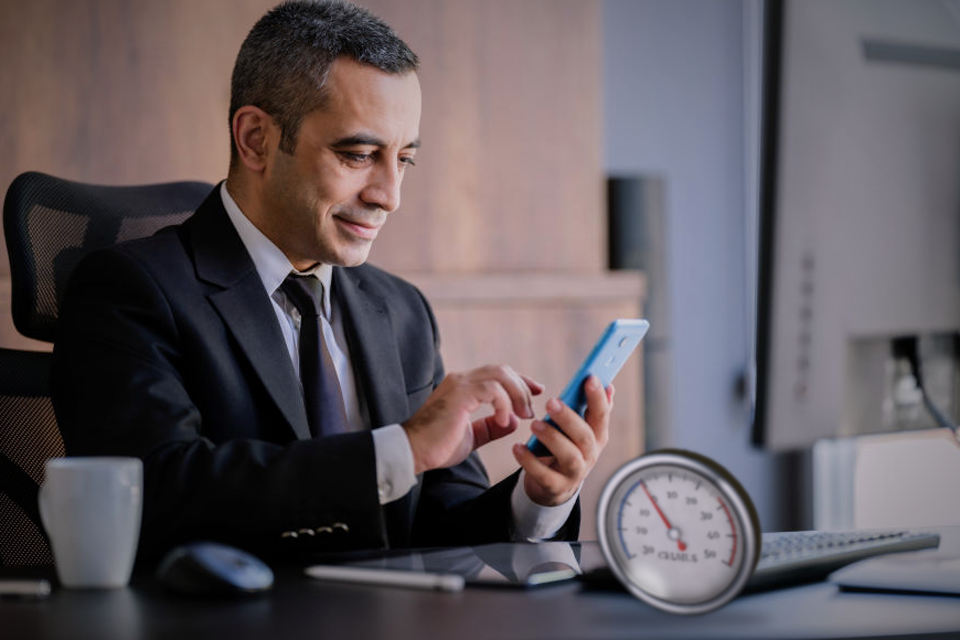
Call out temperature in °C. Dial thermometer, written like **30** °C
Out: **0** °C
